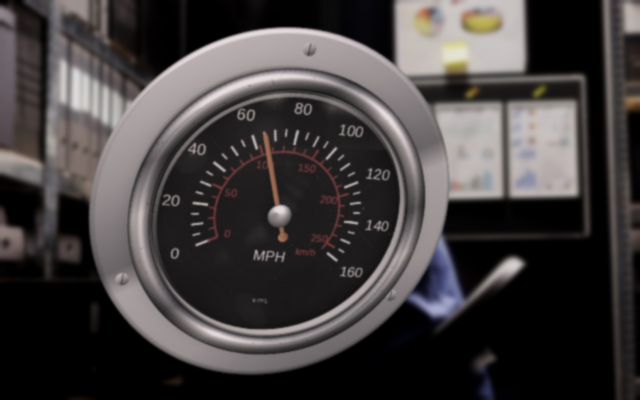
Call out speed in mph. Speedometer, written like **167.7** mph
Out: **65** mph
